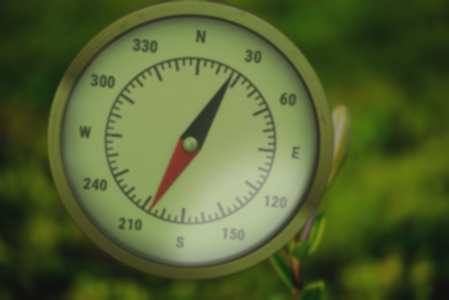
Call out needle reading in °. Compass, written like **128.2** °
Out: **205** °
